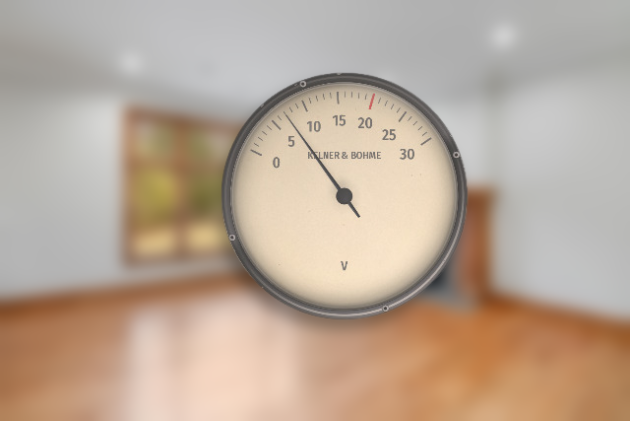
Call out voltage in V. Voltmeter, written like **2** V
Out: **7** V
